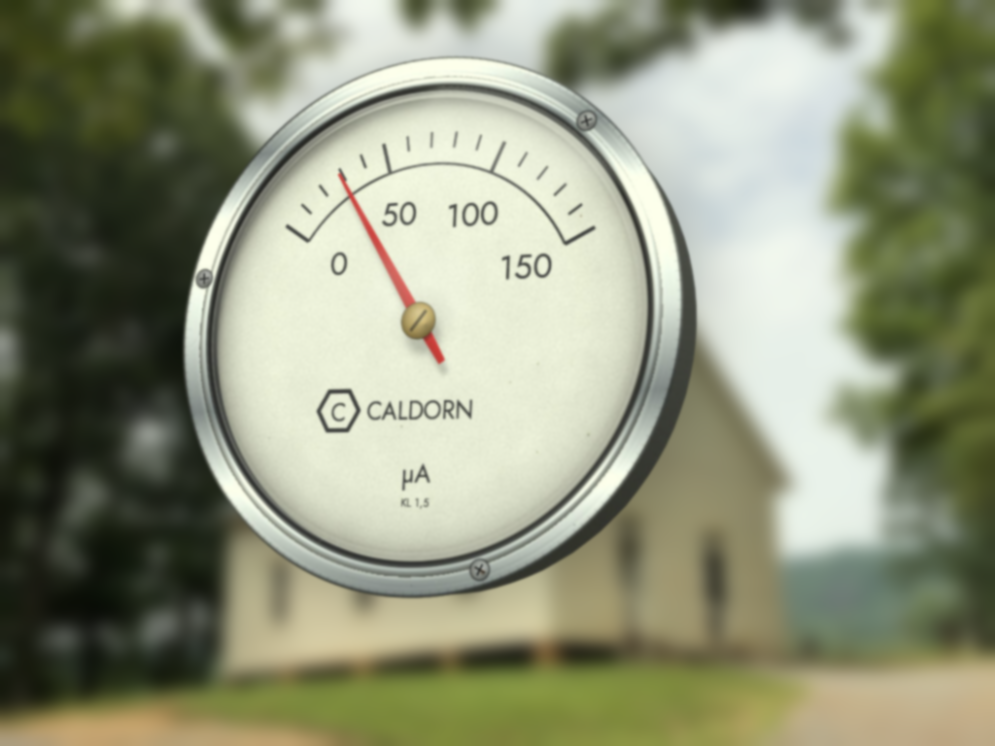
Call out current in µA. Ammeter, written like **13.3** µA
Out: **30** µA
